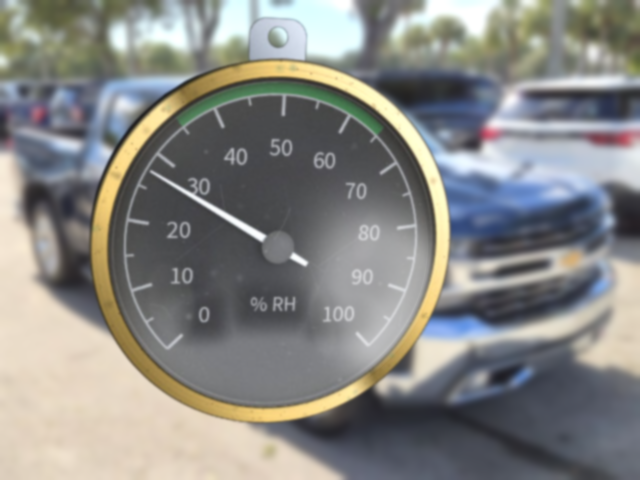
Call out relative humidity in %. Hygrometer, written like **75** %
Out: **27.5** %
